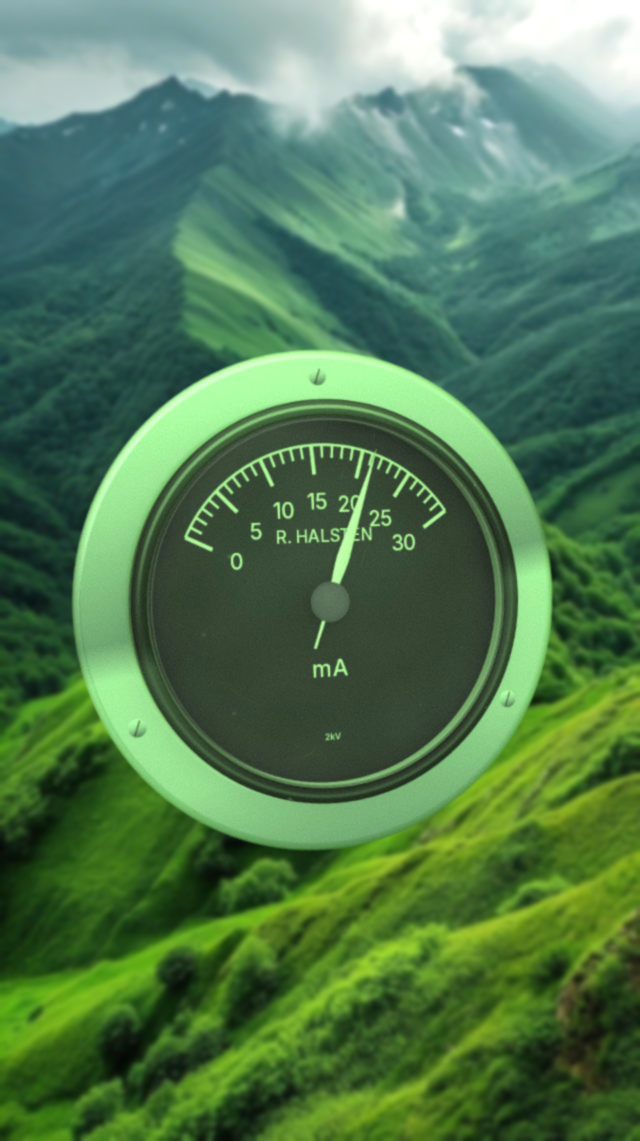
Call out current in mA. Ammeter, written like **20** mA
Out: **21** mA
